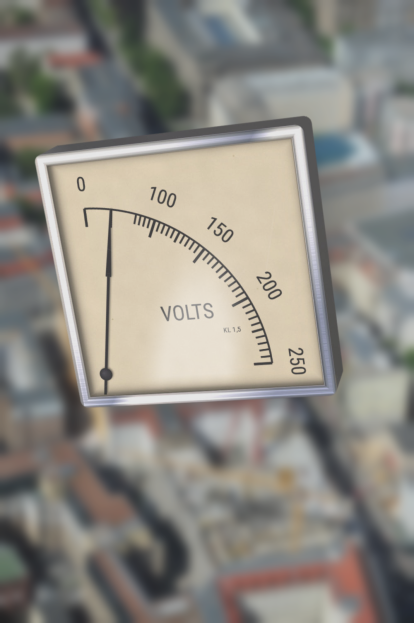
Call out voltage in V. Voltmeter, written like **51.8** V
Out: **50** V
